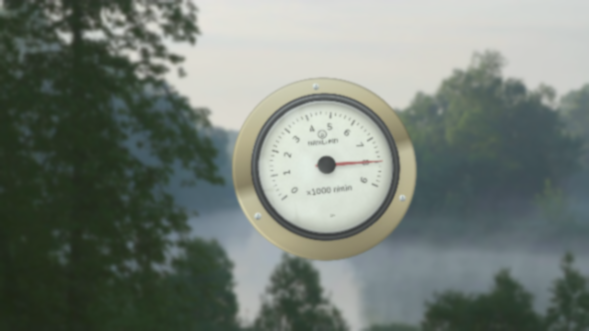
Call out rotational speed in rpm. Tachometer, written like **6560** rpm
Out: **8000** rpm
